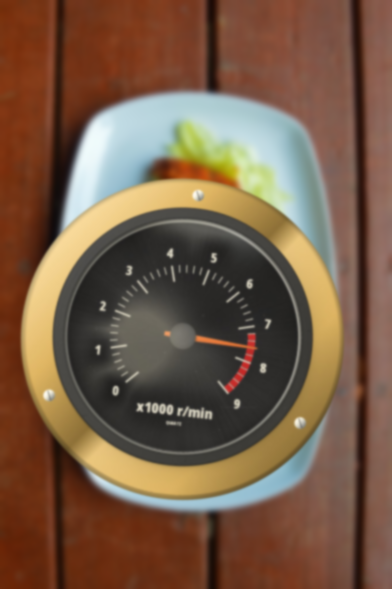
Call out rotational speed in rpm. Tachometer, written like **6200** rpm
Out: **7600** rpm
